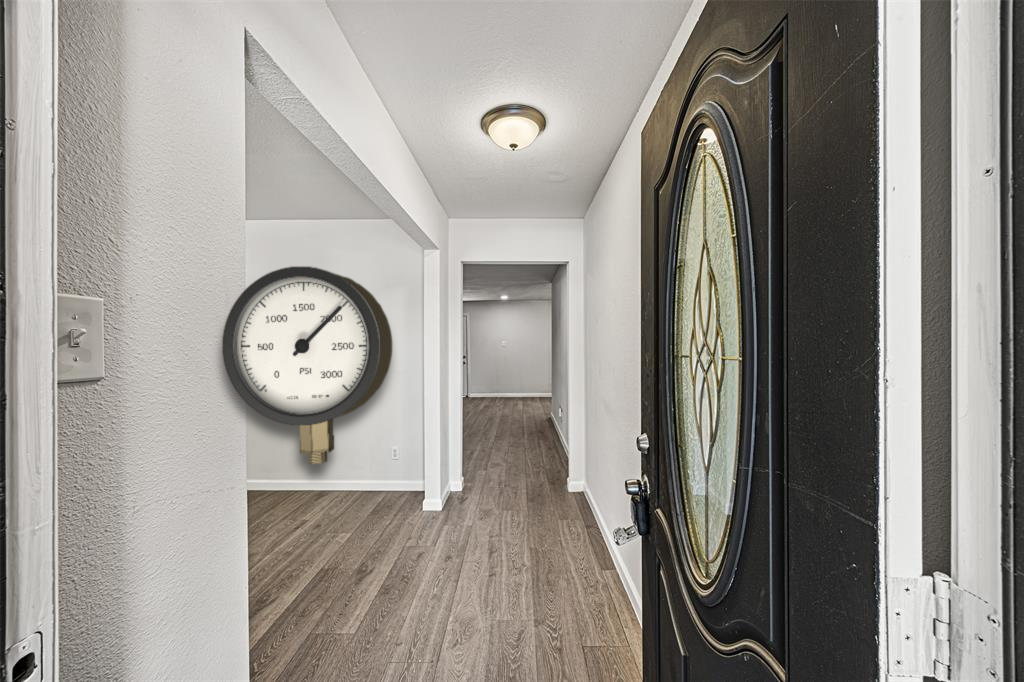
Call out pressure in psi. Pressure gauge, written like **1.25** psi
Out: **2000** psi
